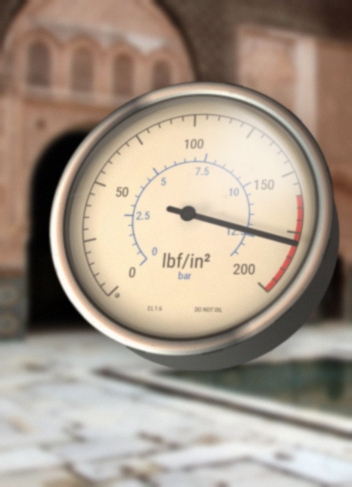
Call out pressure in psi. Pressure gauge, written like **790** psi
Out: **180** psi
